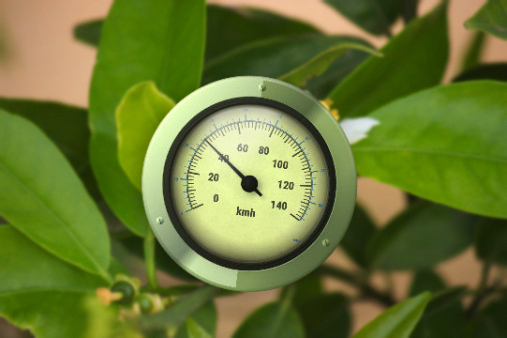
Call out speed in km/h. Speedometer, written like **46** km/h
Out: **40** km/h
